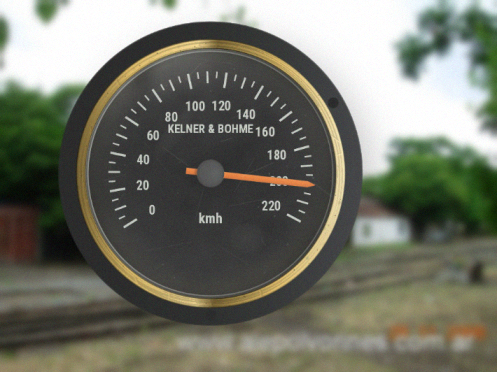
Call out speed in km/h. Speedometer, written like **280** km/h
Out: **200** km/h
